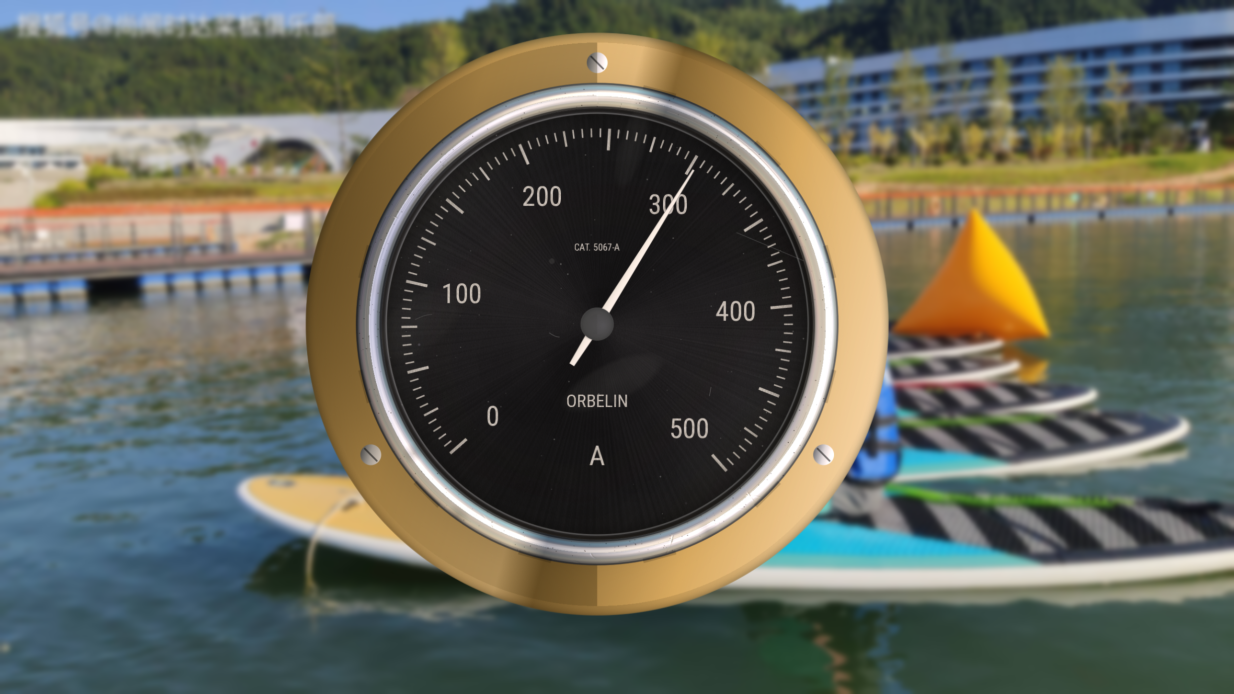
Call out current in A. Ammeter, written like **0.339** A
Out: **302.5** A
